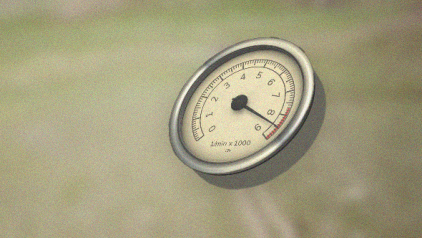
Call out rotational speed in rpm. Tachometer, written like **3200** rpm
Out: **8500** rpm
